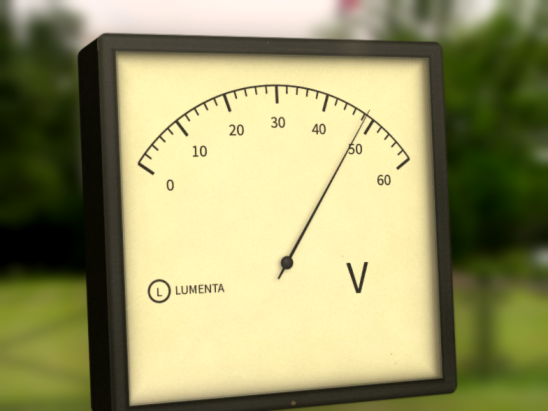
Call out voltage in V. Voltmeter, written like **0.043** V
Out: **48** V
